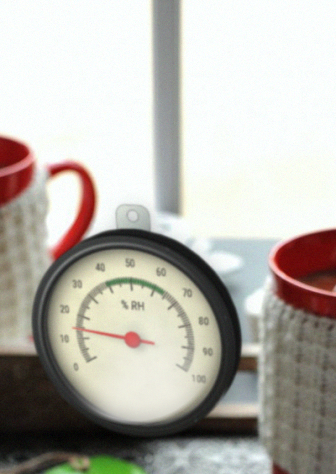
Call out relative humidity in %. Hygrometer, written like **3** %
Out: **15** %
